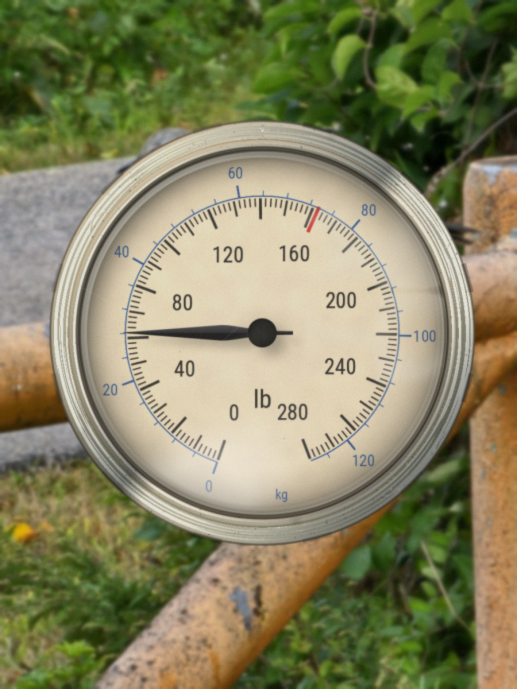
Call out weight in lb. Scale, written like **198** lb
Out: **62** lb
